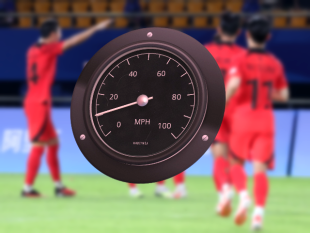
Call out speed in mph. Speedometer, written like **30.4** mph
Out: **10** mph
